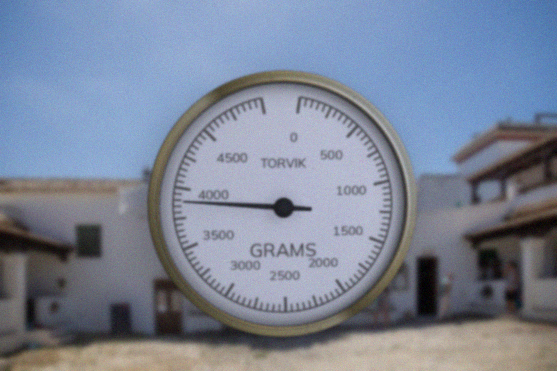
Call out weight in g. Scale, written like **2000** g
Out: **3900** g
